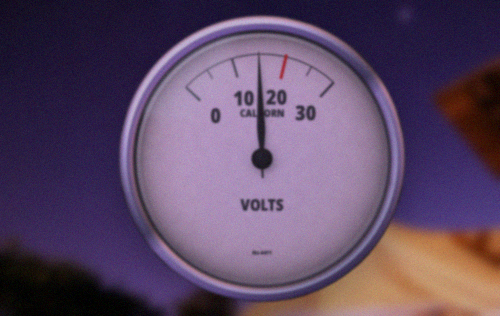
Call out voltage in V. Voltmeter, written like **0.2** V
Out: **15** V
